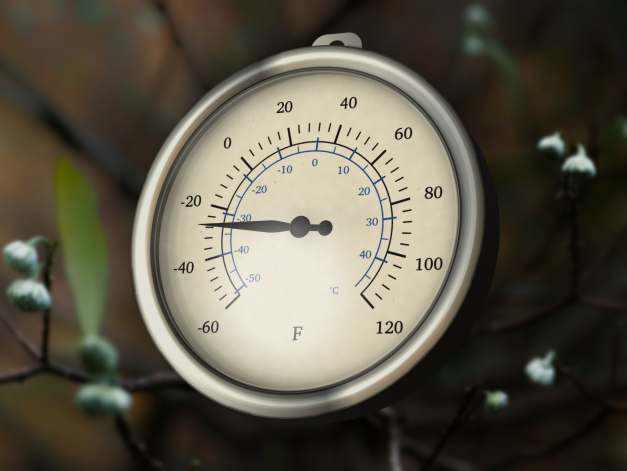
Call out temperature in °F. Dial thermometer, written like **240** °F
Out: **-28** °F
